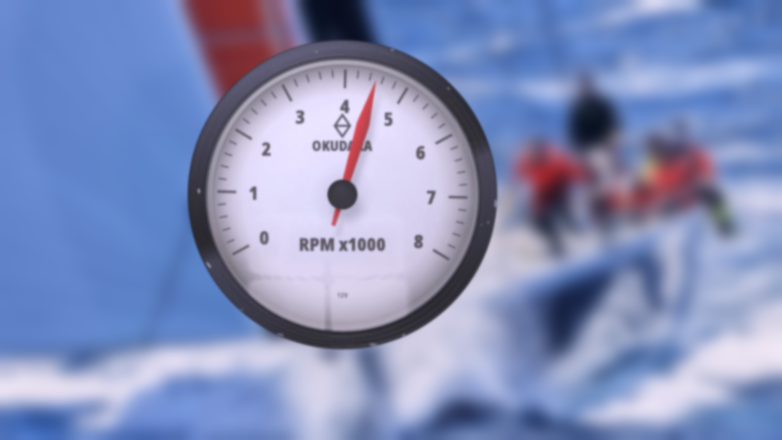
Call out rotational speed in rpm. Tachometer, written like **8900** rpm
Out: **4500** rpm
